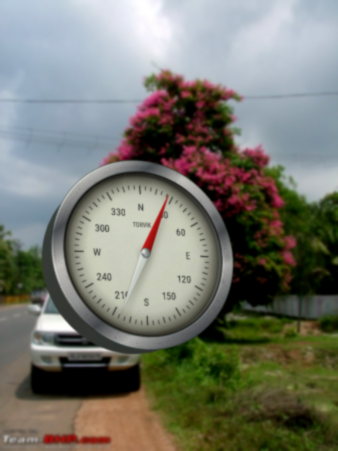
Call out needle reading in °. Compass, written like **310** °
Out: **25** °
